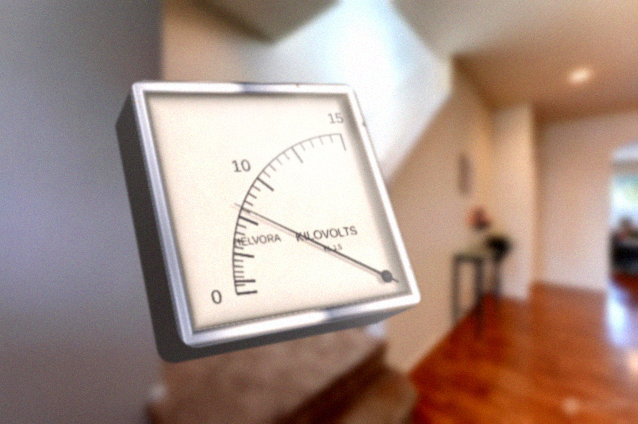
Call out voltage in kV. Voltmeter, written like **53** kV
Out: **8** kV
